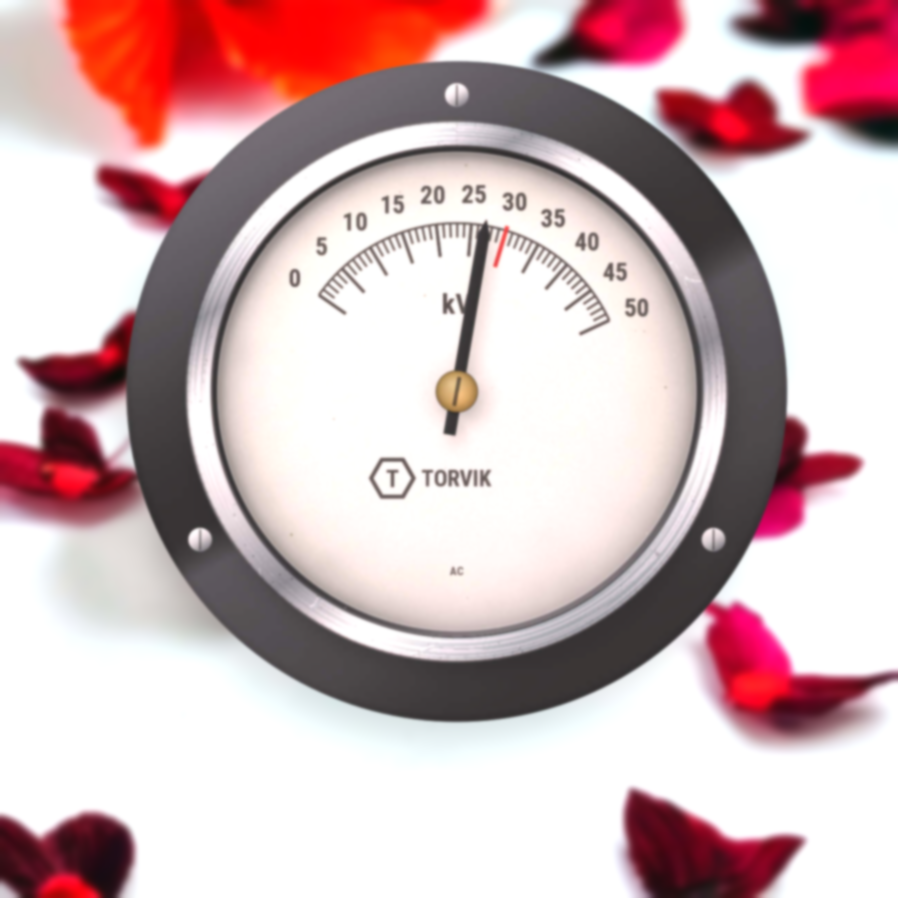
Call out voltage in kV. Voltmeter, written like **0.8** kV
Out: **27** kV
